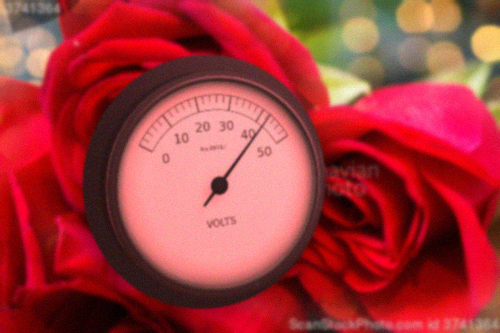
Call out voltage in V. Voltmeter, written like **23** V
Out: **42** V
